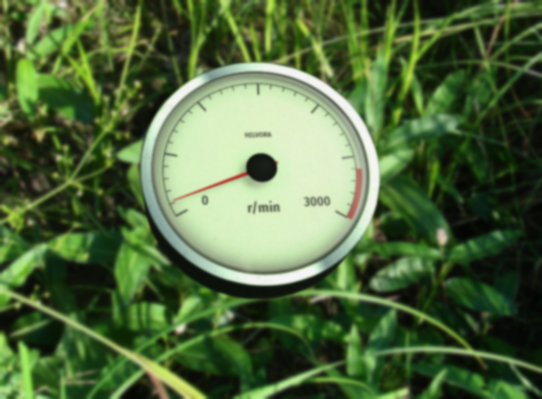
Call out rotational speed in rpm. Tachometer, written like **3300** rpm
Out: **100** rpm
